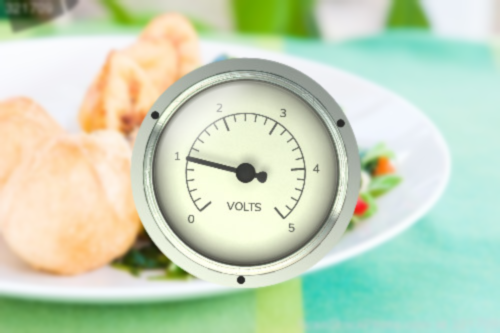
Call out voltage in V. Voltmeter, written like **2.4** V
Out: **1** V
